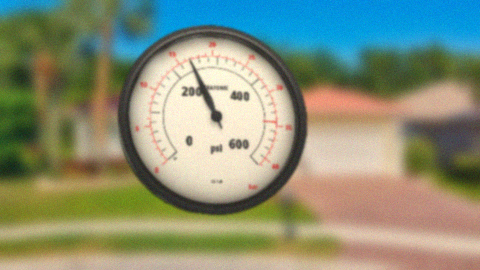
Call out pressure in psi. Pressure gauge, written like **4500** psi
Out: **240** psi
